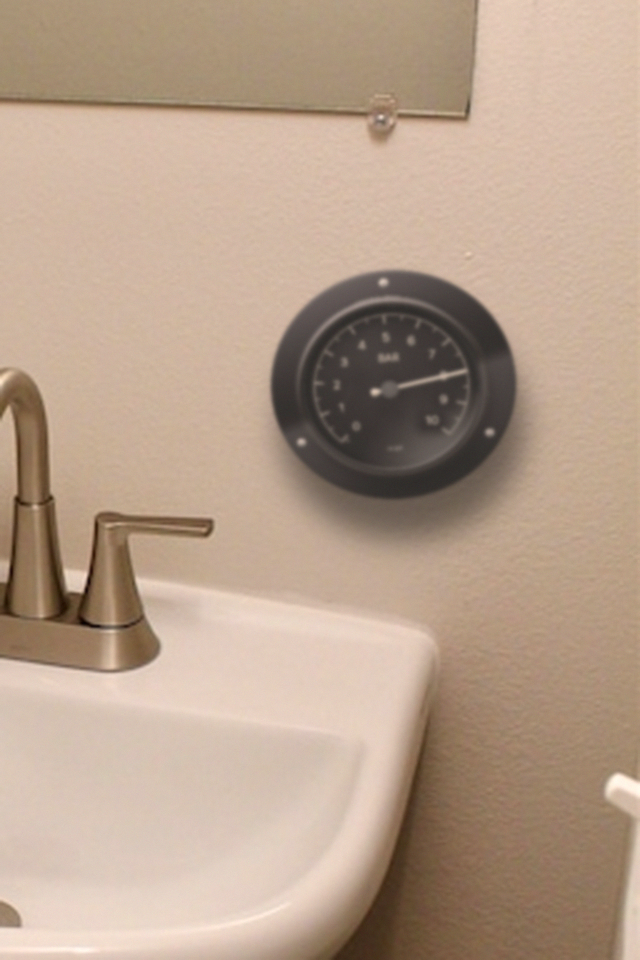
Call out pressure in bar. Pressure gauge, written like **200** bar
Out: **8** bar
